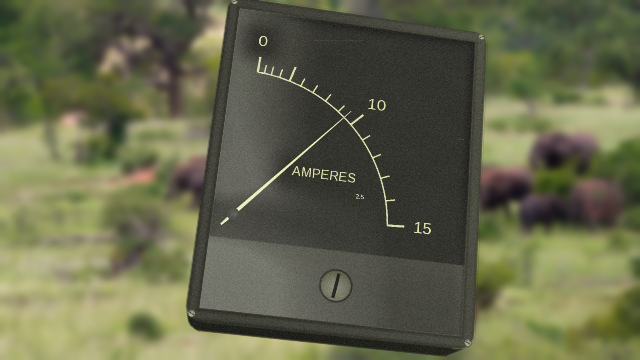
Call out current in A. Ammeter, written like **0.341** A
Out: **9.5** A
